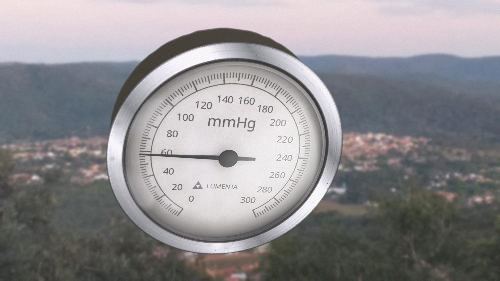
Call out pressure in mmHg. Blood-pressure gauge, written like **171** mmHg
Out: **60** mmHg
